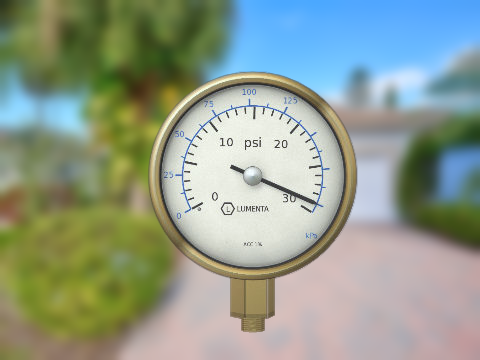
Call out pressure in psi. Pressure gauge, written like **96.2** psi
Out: **29** psi
